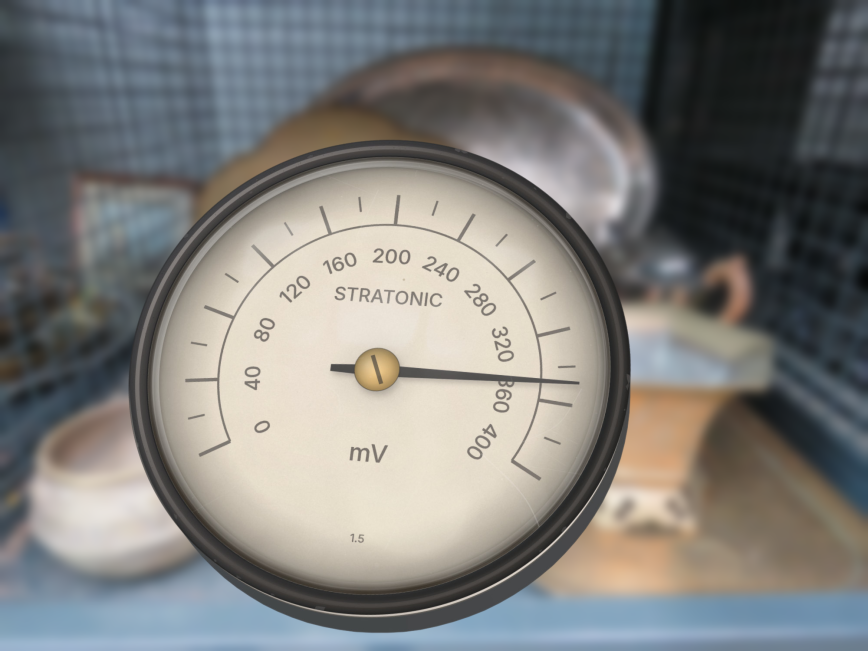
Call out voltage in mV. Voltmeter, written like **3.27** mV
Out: **350** mV
